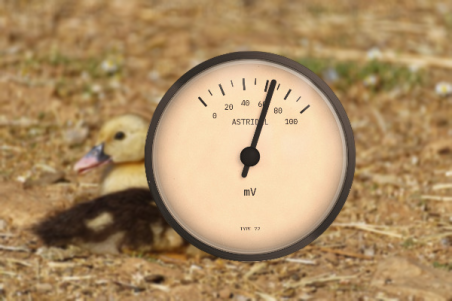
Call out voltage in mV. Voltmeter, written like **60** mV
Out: **65** mV
